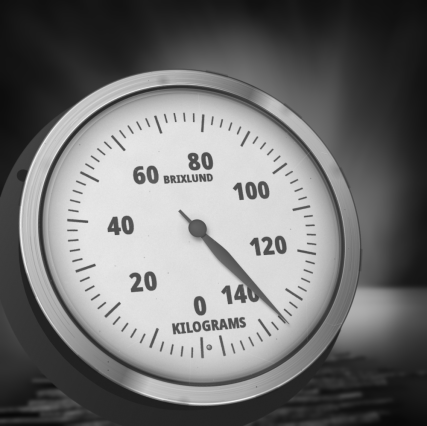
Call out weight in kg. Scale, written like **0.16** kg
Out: **136** kg
